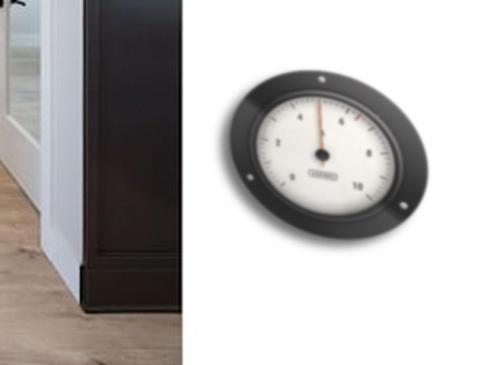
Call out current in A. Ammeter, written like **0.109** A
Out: **5** A
